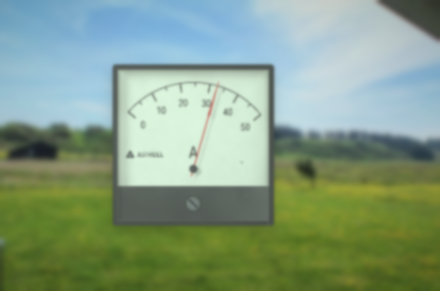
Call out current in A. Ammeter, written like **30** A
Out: **32.5** A
